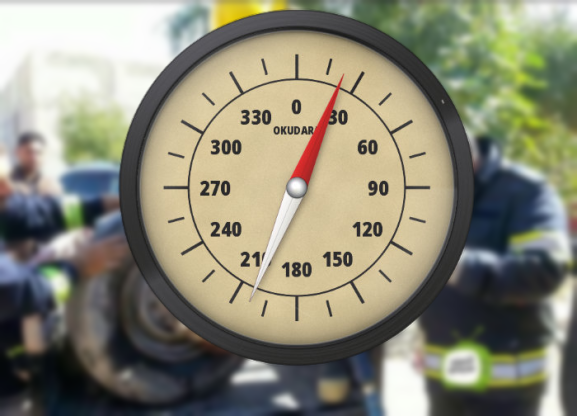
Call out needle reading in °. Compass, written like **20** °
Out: **22.5** °
